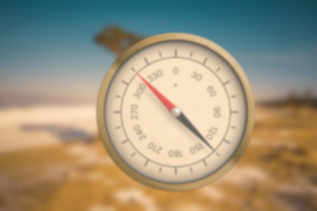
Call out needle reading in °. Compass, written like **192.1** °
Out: **315** °
